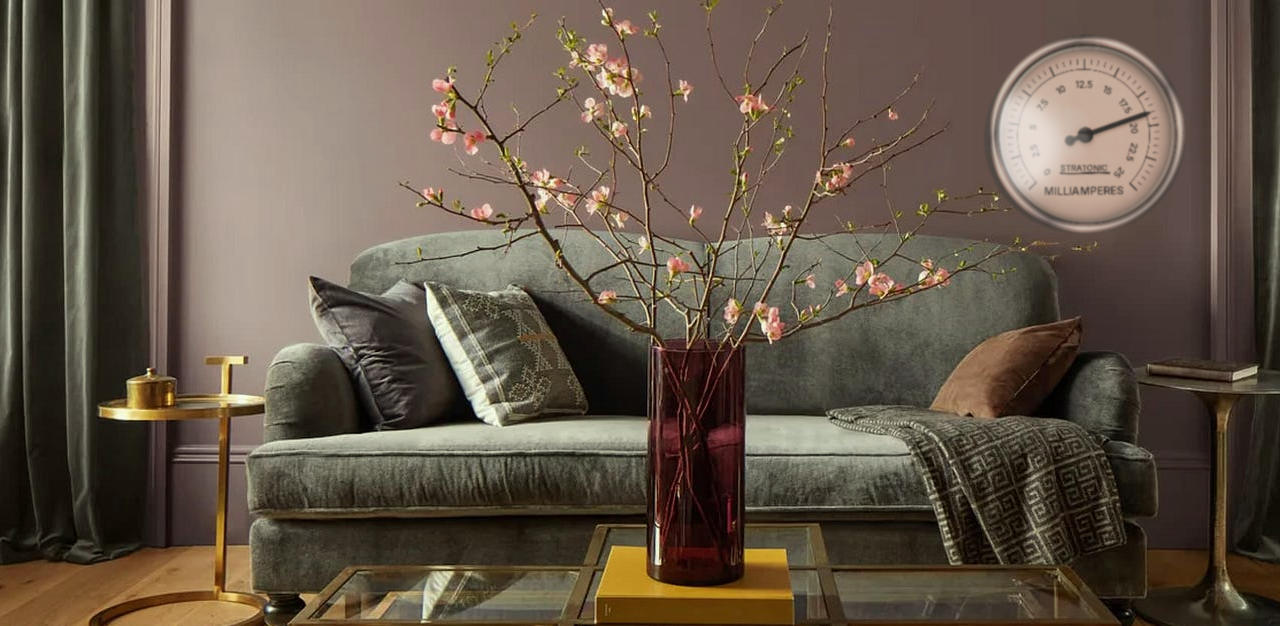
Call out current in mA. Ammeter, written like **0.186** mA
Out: **19** mA
